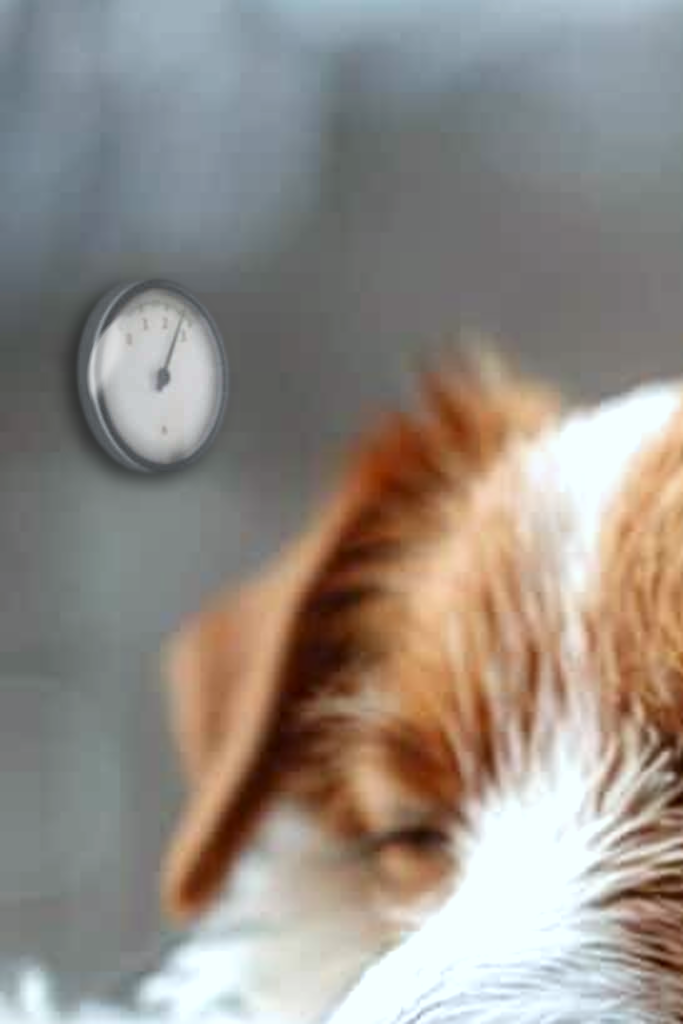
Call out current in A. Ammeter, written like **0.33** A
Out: **2.5** A
